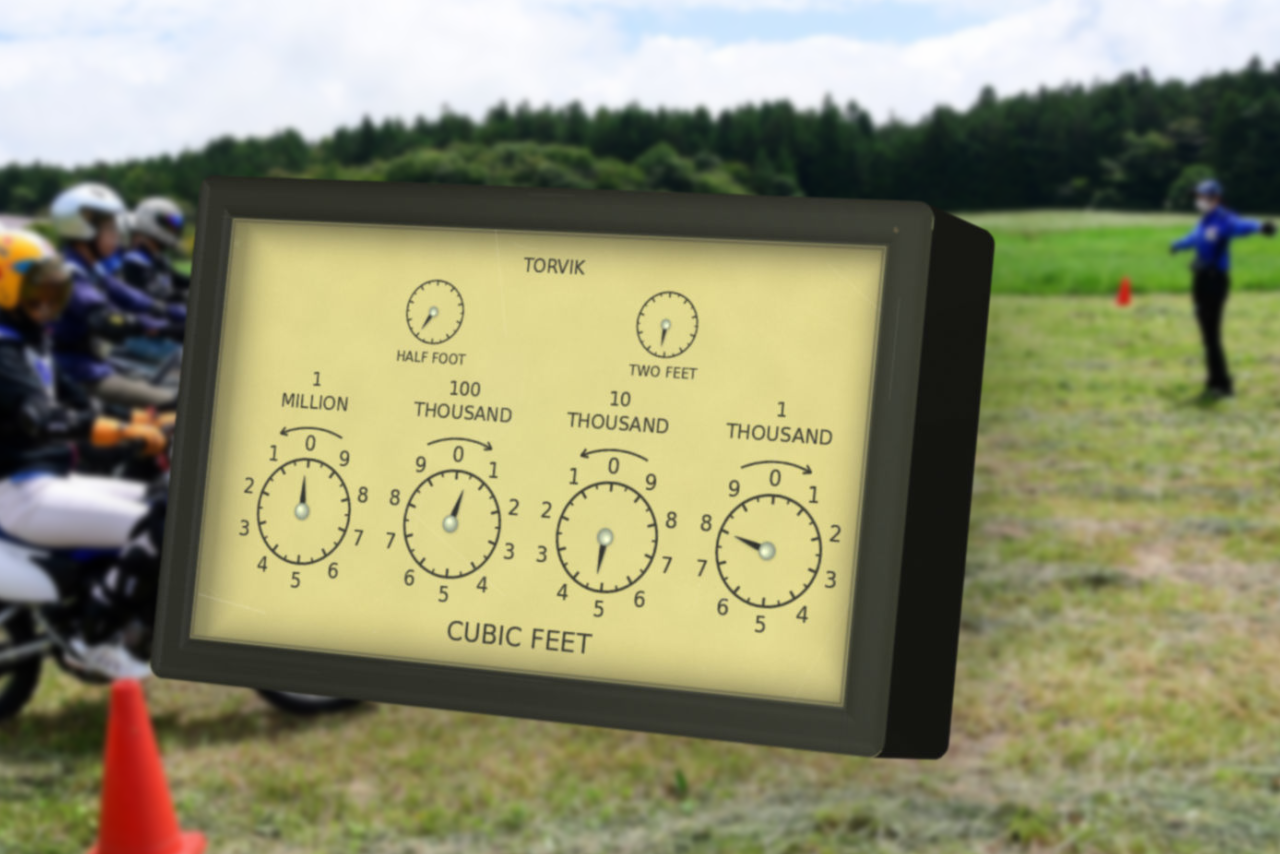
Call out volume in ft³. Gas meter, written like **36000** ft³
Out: **4800** ft³
